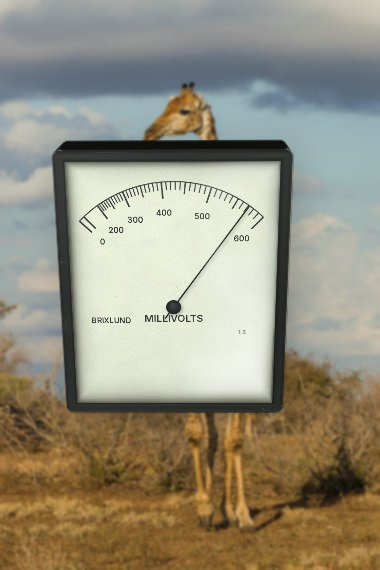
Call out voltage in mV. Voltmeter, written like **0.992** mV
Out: **570** mV
